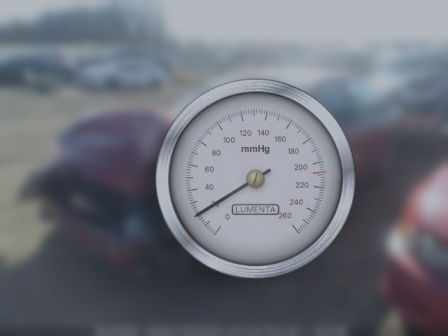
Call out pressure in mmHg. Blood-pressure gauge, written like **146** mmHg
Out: **20** mmHg
